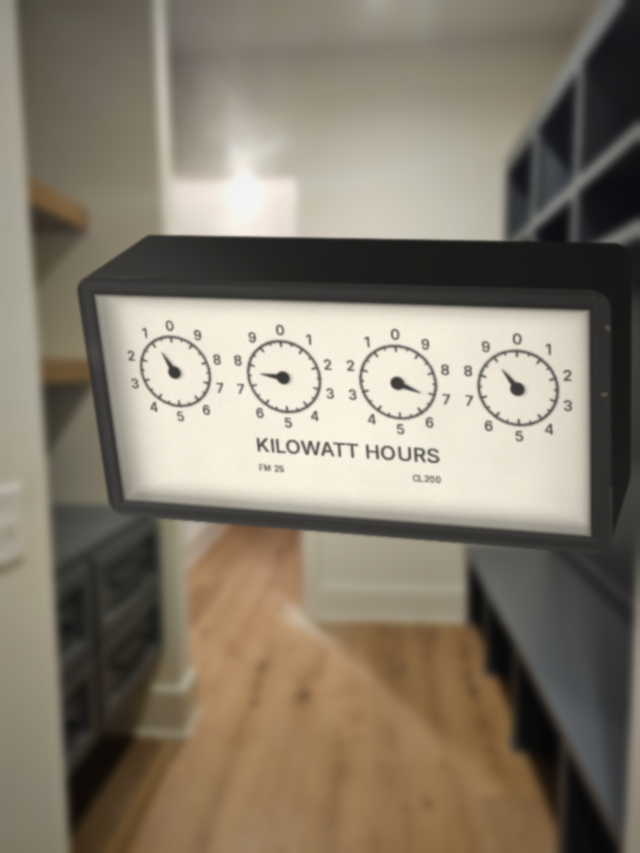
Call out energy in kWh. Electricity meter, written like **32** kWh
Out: **769** kWh
